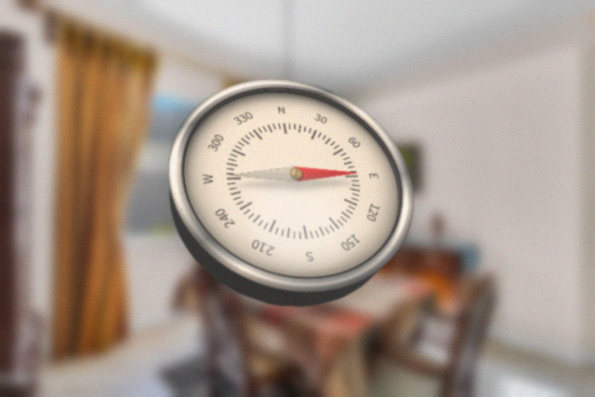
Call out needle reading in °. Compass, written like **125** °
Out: **90** °
